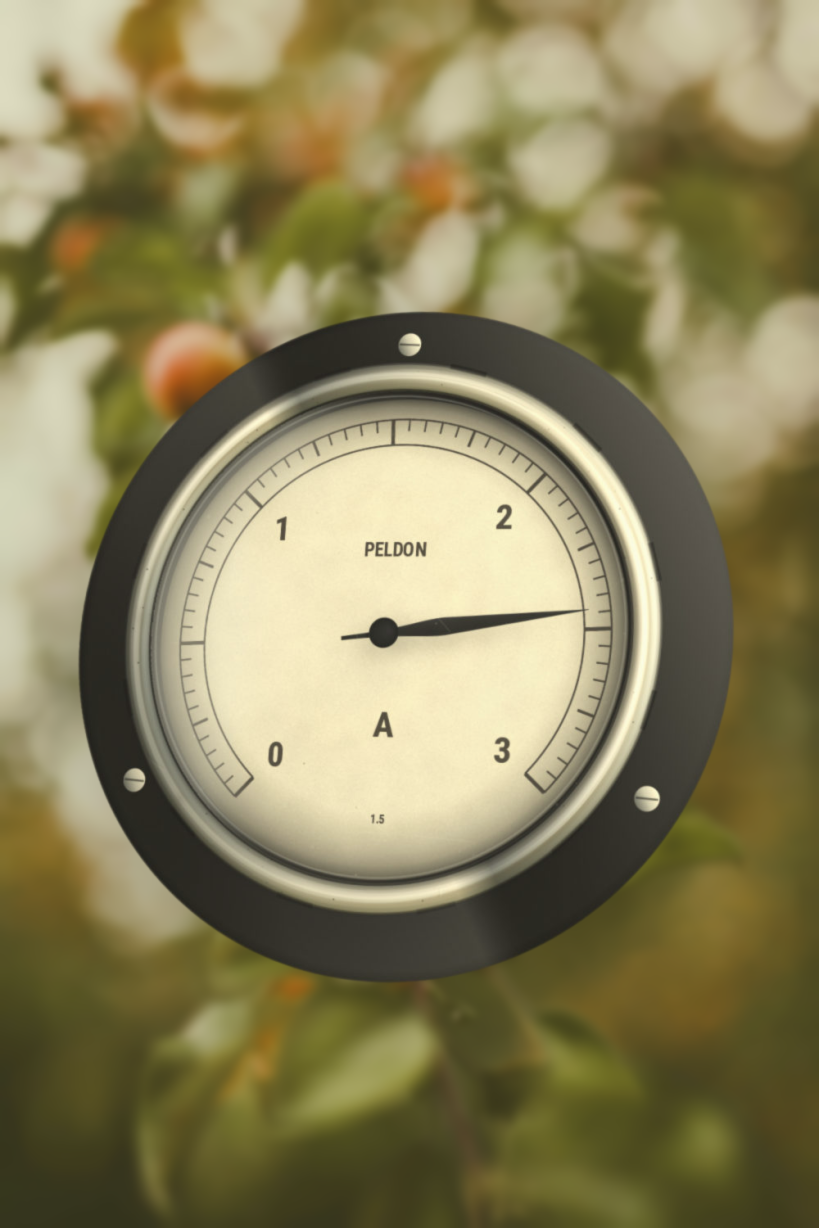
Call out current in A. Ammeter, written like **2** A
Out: **2.45** A
